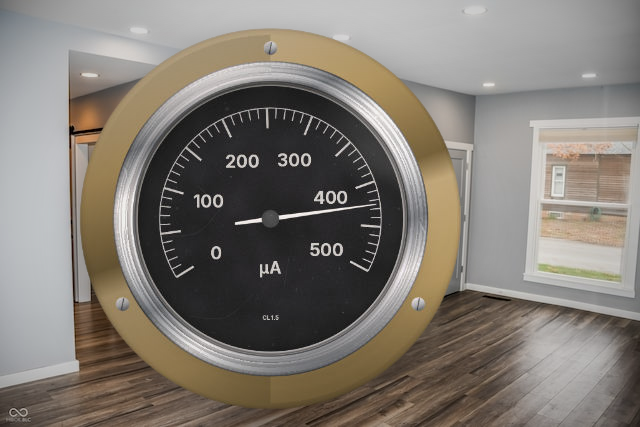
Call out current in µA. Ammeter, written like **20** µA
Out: **425** µA
